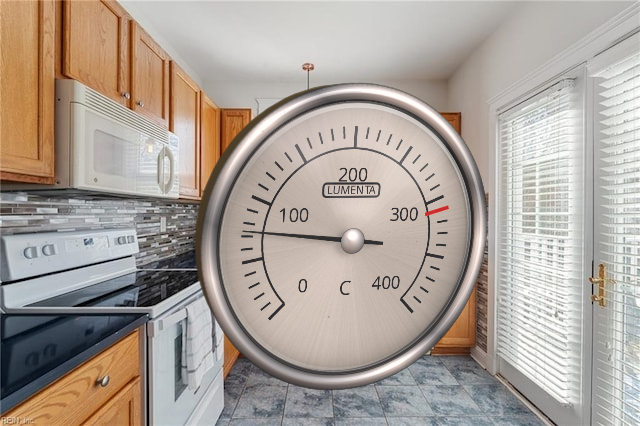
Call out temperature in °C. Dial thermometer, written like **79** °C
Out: **75** °C
